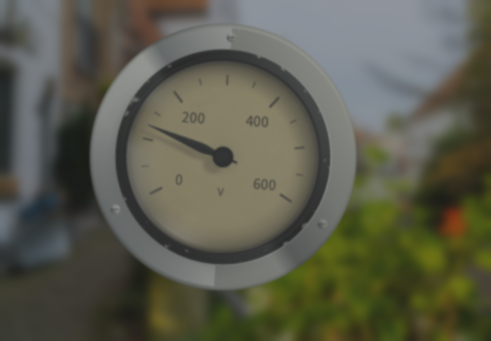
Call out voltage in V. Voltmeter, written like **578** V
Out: **125** V
